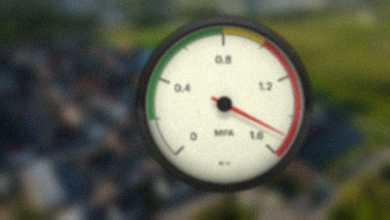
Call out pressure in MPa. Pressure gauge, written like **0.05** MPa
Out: **1.5** MPa
